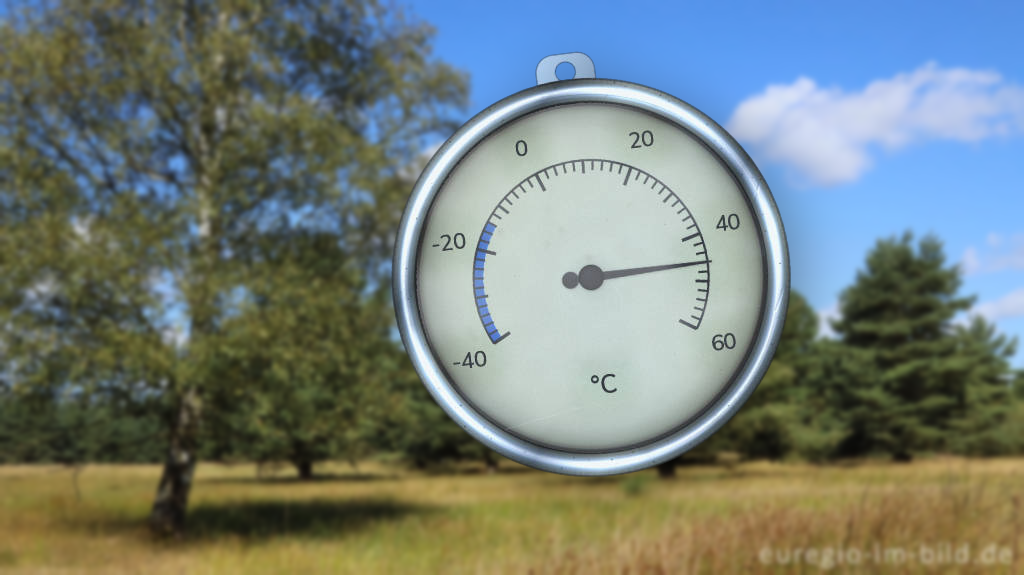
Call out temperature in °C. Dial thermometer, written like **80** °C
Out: **46** °C
